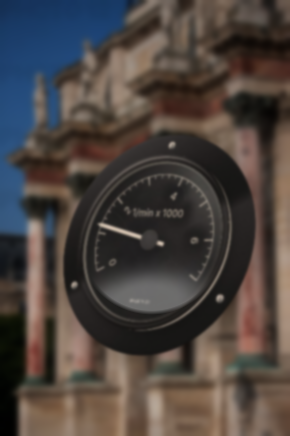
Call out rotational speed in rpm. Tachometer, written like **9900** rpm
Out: **1200** rpm
